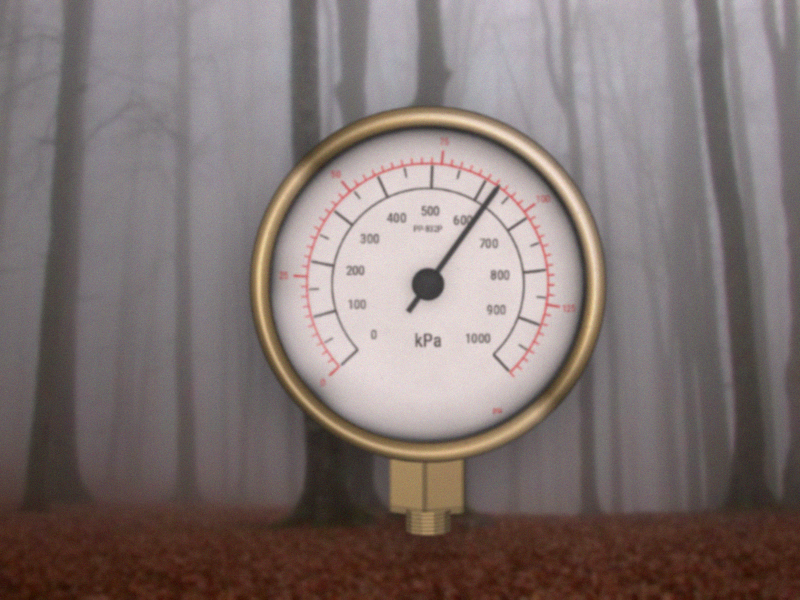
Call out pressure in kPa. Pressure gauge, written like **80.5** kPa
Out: **625** kPa
